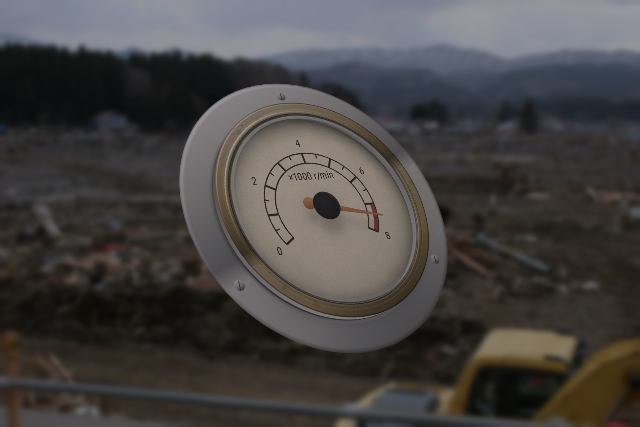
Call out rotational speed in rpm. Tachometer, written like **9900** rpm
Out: **7500** rpm
